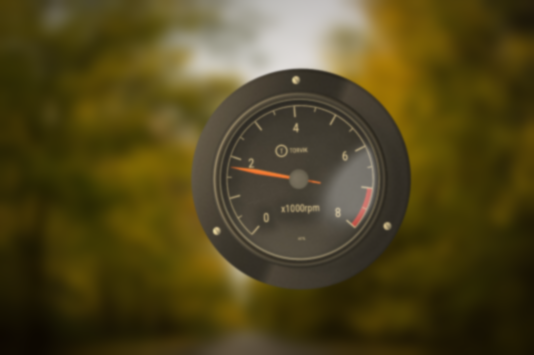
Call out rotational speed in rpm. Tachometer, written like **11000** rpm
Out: **1750** rpm
